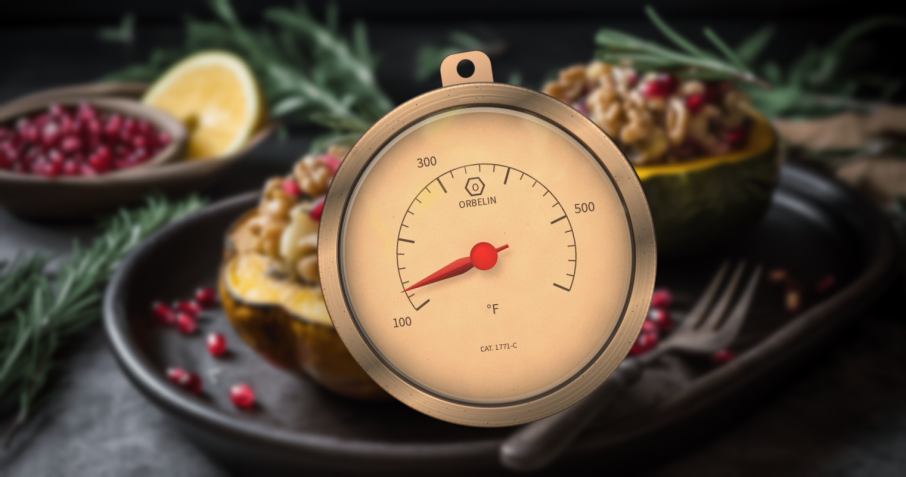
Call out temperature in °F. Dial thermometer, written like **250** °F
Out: **130** °F
